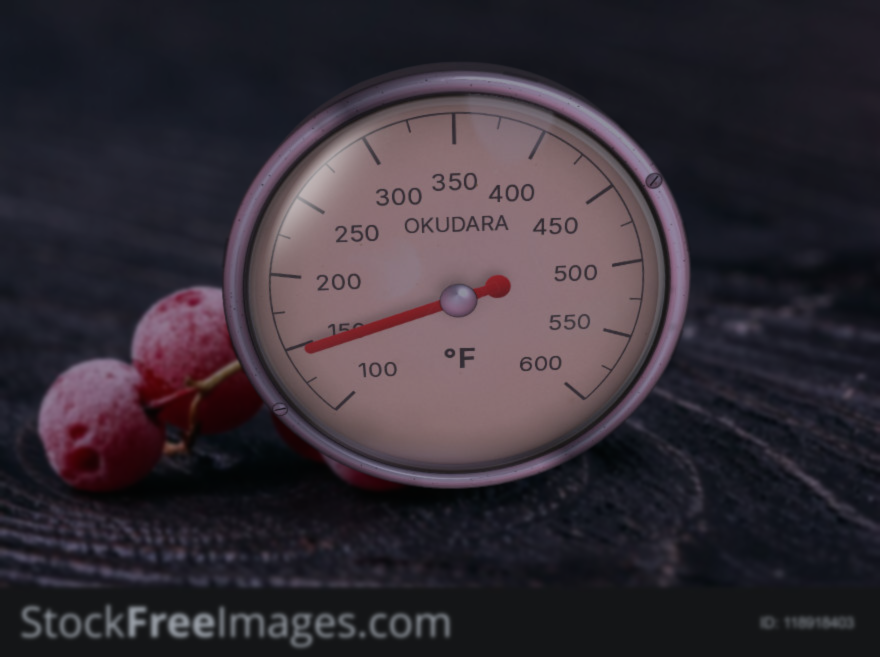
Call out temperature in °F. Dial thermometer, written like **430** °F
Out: **150** °F
